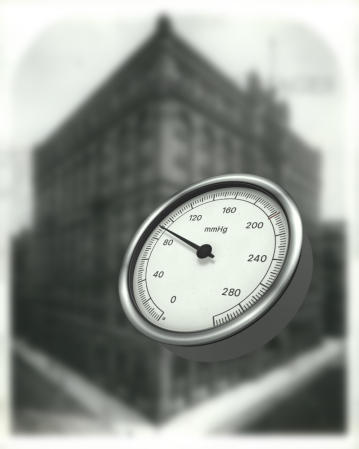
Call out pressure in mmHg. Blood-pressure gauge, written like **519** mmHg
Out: **90** mmHg
